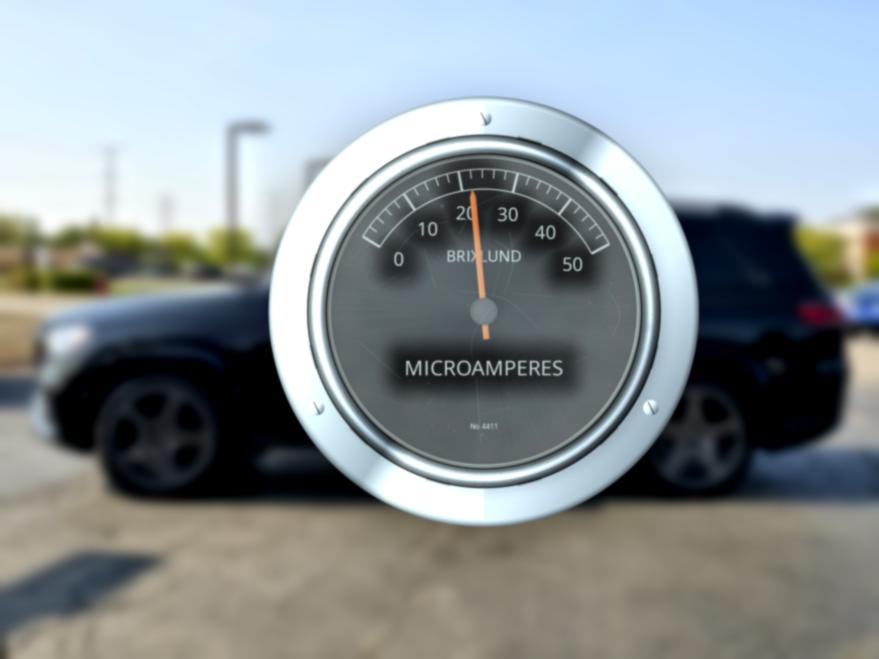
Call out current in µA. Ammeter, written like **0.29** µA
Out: **22** µA
